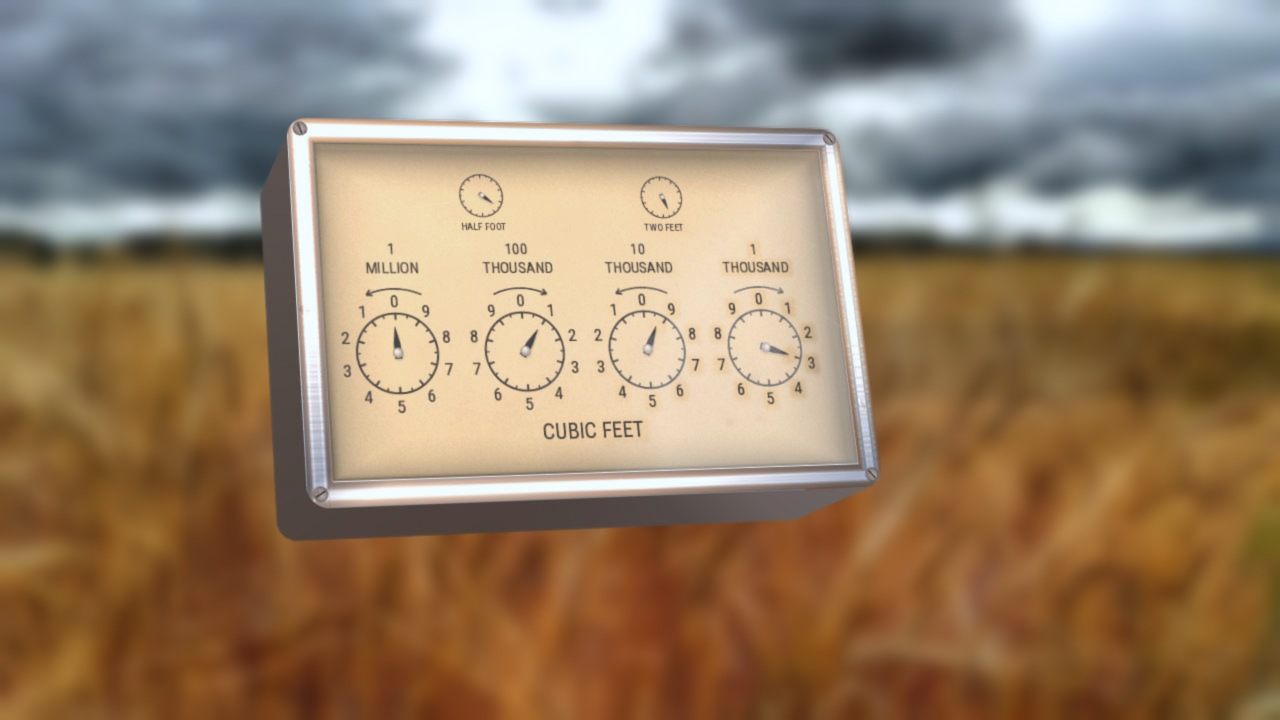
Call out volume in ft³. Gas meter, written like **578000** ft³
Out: **9300** ft³
